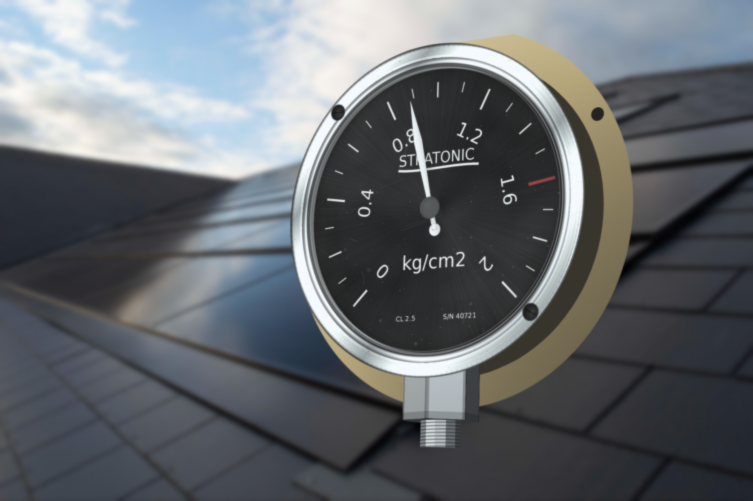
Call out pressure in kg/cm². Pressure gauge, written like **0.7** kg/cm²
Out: **0.9** kg/cm²
